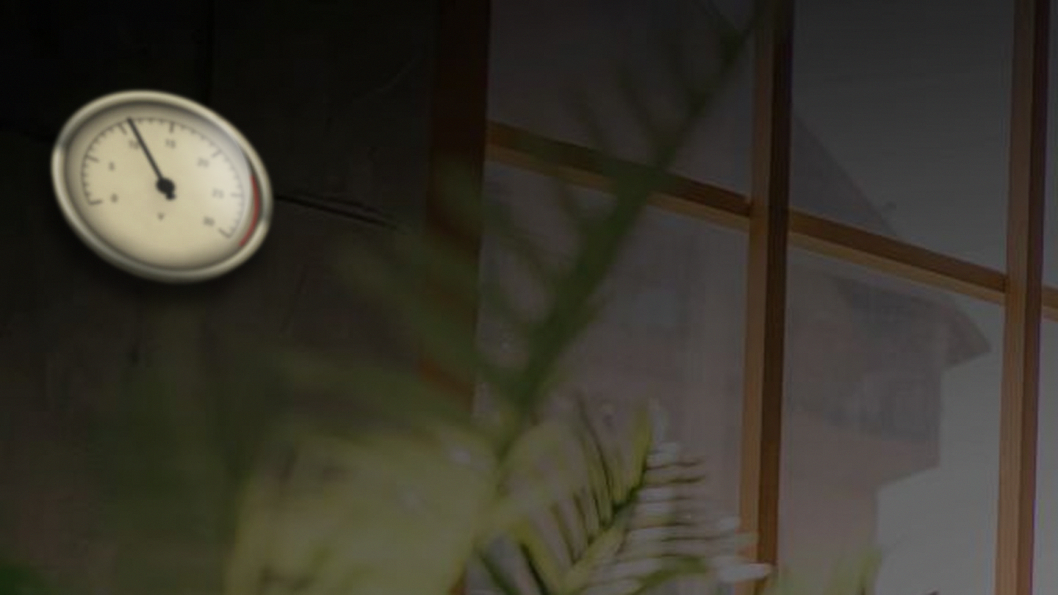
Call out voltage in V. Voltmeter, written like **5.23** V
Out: **11** V
